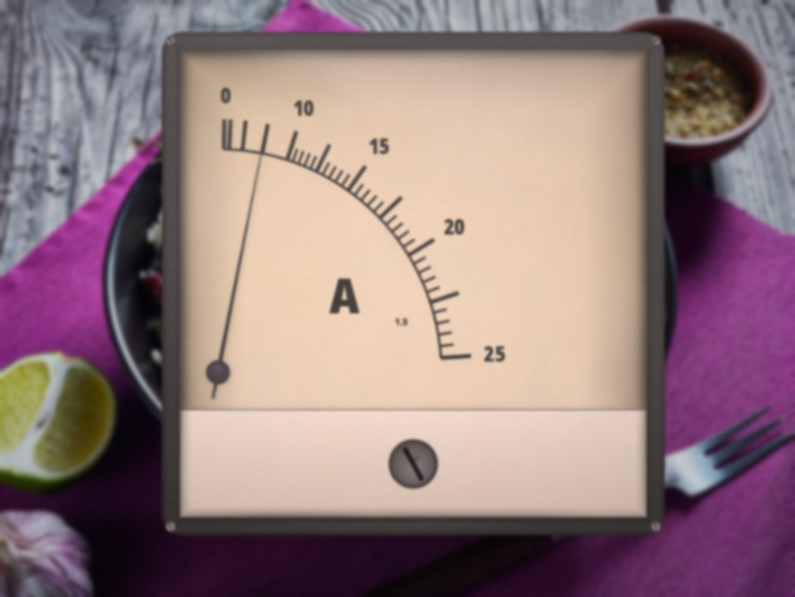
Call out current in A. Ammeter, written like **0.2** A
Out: **7.5** A
